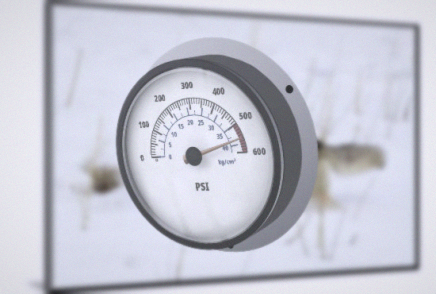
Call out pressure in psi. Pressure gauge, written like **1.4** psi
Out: **550** psi
